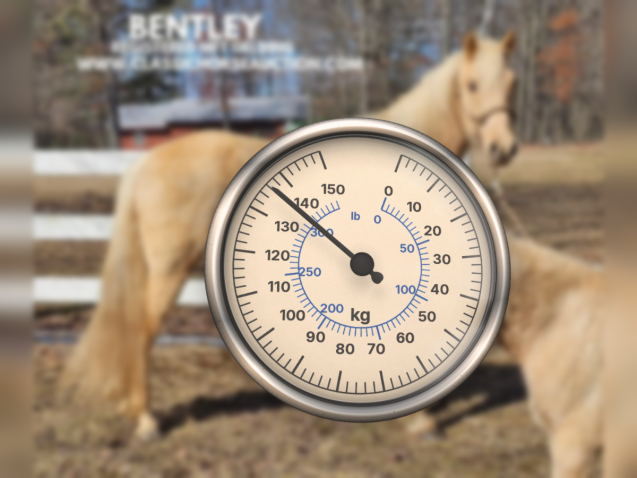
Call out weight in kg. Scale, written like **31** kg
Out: **136** kg
